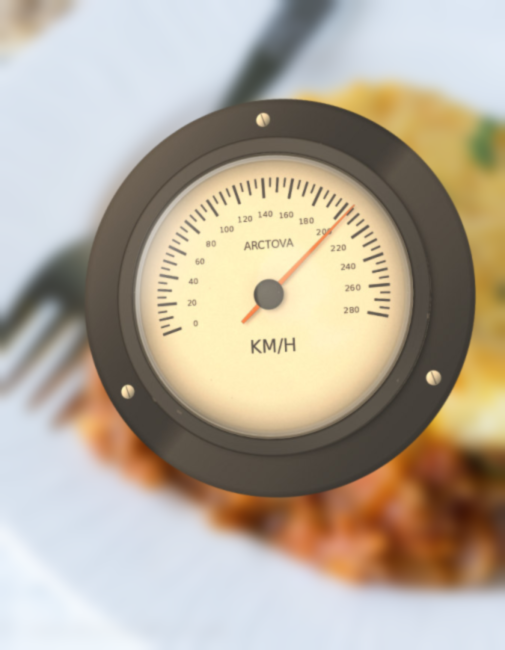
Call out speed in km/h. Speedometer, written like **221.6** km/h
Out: **205** km/h
